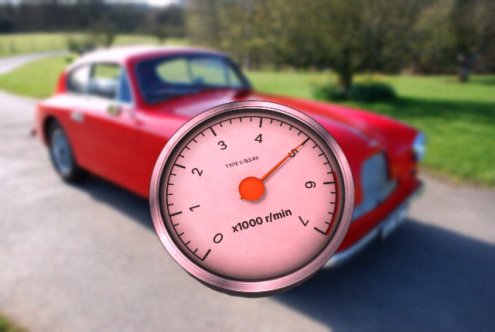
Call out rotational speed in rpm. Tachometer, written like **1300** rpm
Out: **5000** rpm
